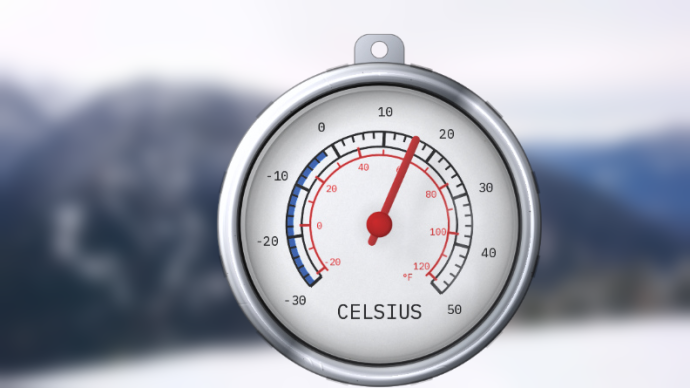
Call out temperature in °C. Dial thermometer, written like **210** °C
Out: **16** °C
